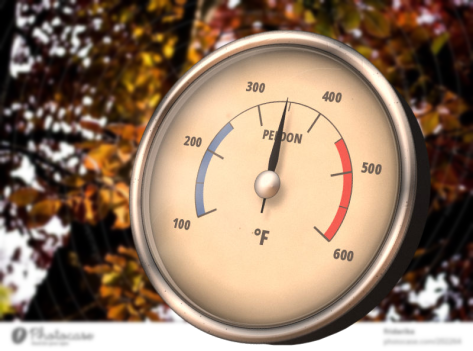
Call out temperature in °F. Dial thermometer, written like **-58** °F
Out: **350** °F
